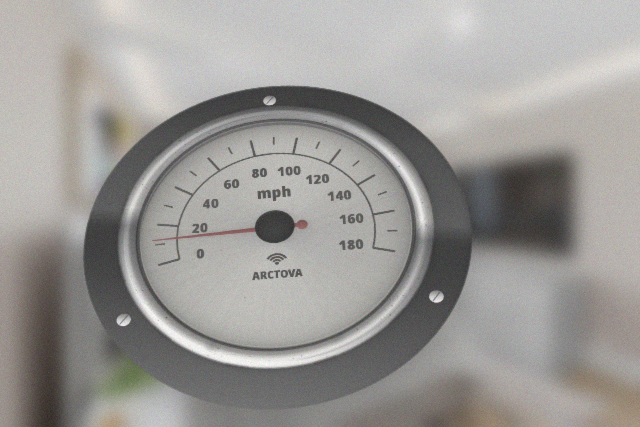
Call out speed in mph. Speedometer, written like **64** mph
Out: **10** mph
